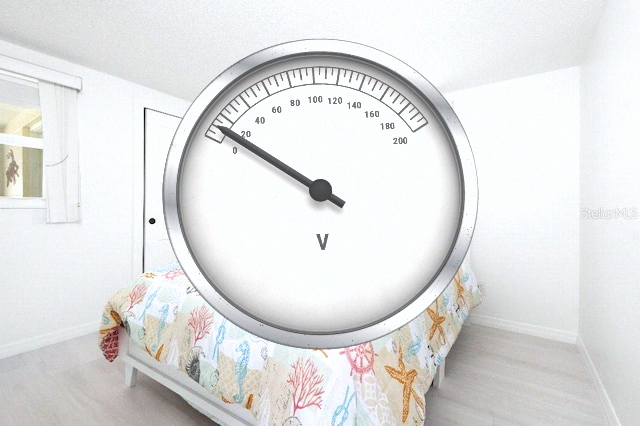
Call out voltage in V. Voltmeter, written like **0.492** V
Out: **10** V
